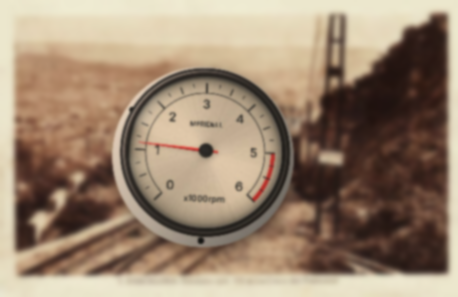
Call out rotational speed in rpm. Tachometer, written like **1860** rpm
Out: **1125** rpm
